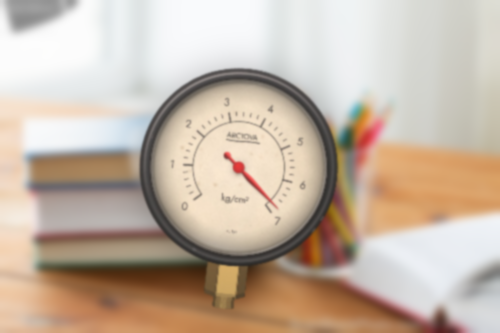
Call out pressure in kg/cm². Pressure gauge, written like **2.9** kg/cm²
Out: **6.8** kg/cm²
